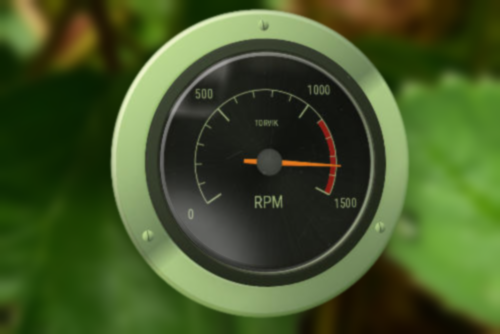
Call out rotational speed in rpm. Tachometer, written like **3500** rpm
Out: **1350** rpm
